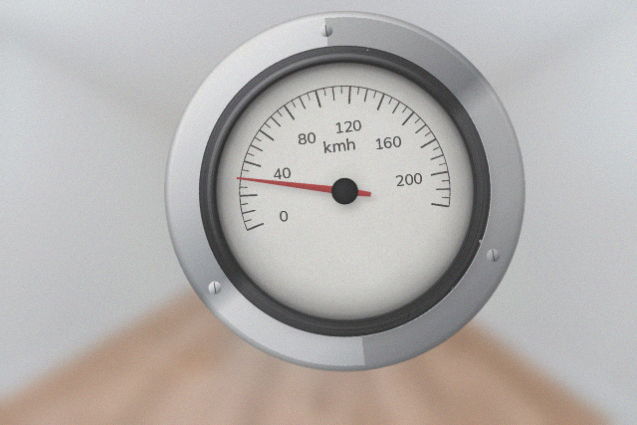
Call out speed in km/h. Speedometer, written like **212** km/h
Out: **30** km/h
